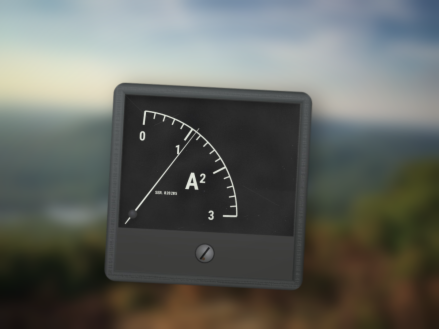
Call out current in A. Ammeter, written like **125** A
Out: **1.1** A
